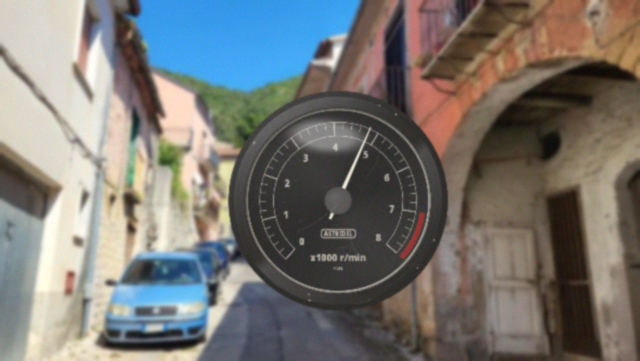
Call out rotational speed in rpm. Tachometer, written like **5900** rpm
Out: **4800** rpm
